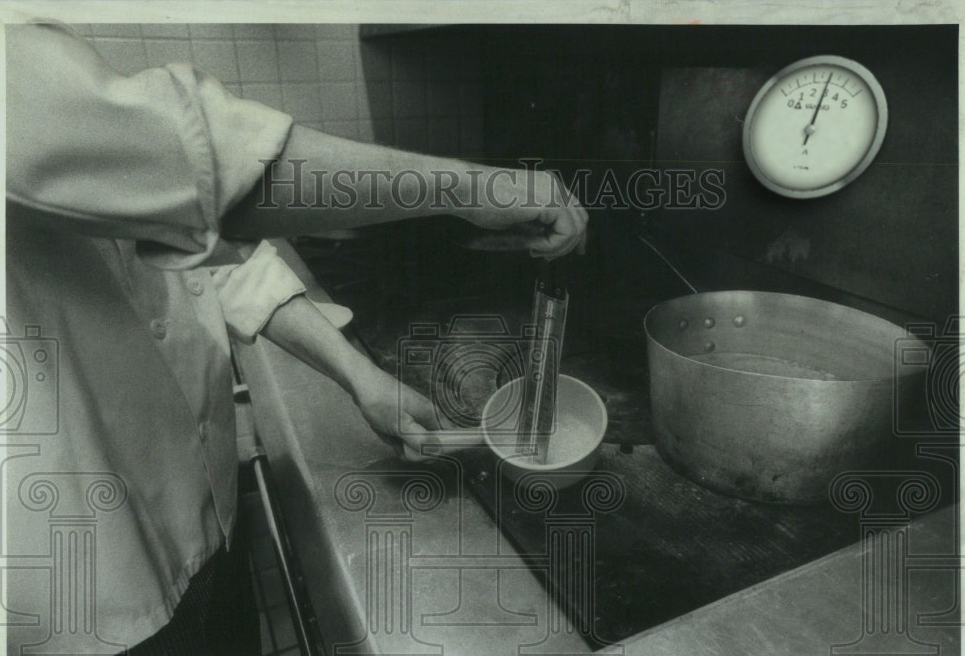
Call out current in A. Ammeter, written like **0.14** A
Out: **3** A
